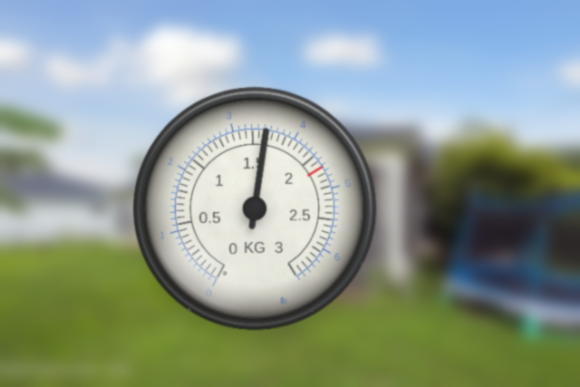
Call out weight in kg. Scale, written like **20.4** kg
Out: **1.6** kg
